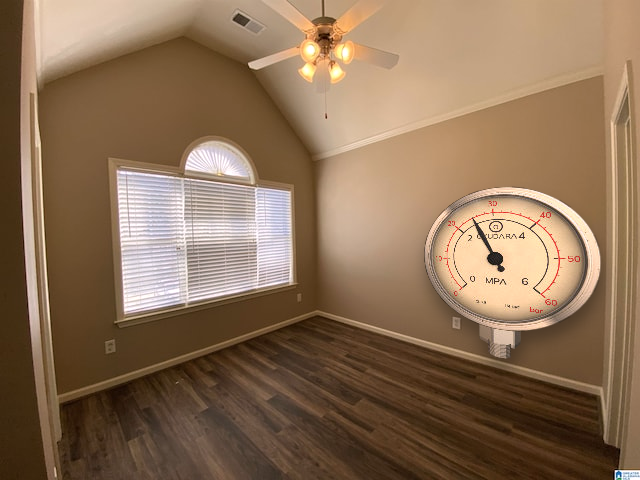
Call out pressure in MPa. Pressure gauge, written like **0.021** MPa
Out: **2.5** MPa
